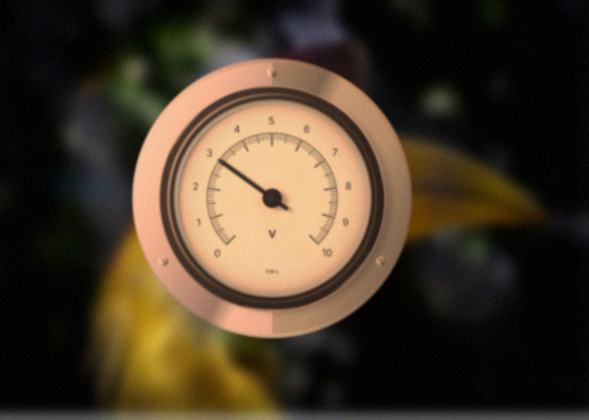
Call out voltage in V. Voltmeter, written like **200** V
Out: **3** V
